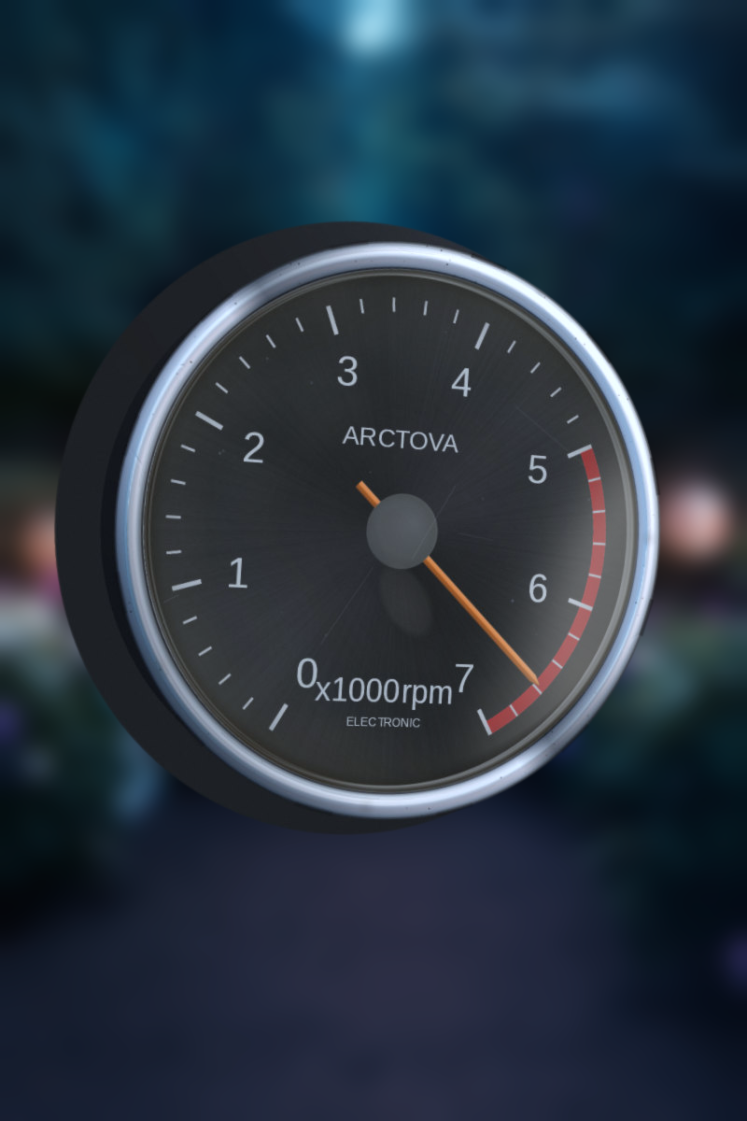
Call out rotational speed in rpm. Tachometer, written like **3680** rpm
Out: **6600** rpm
